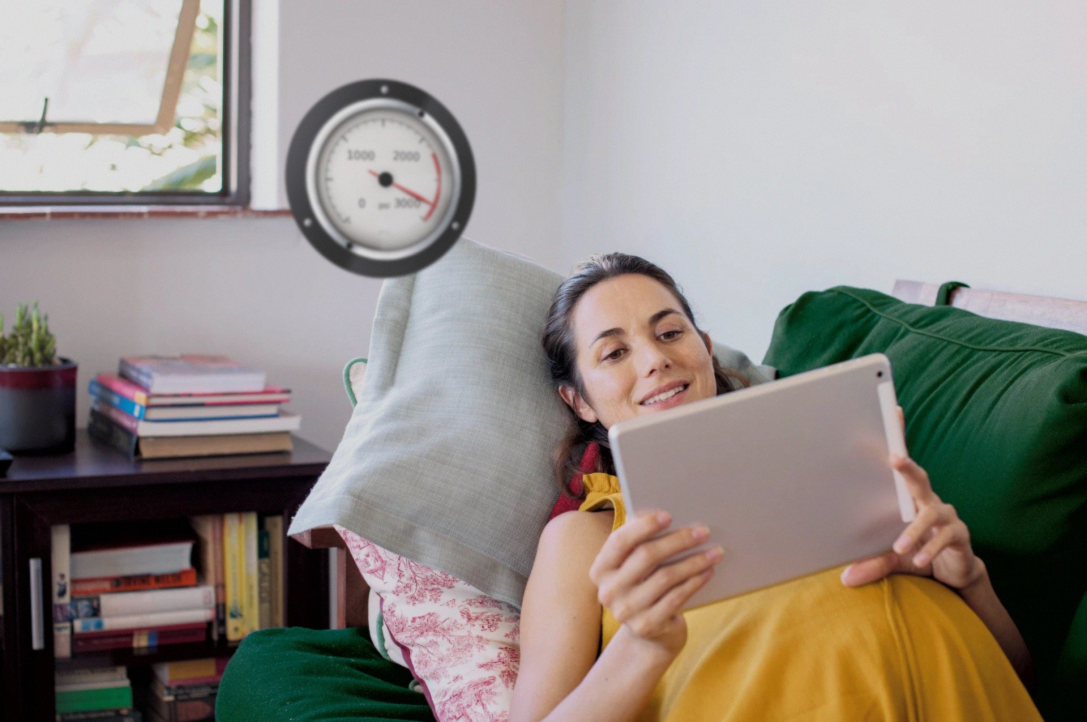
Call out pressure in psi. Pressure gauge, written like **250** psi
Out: **2800** psi
